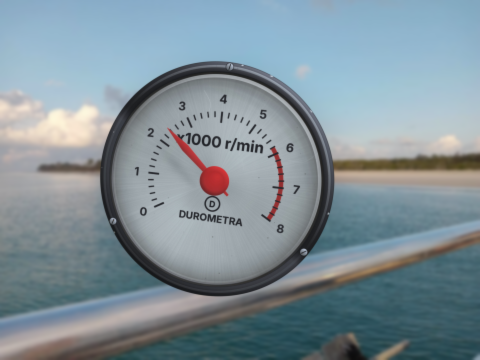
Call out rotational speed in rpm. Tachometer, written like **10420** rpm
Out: **2400** rpm
